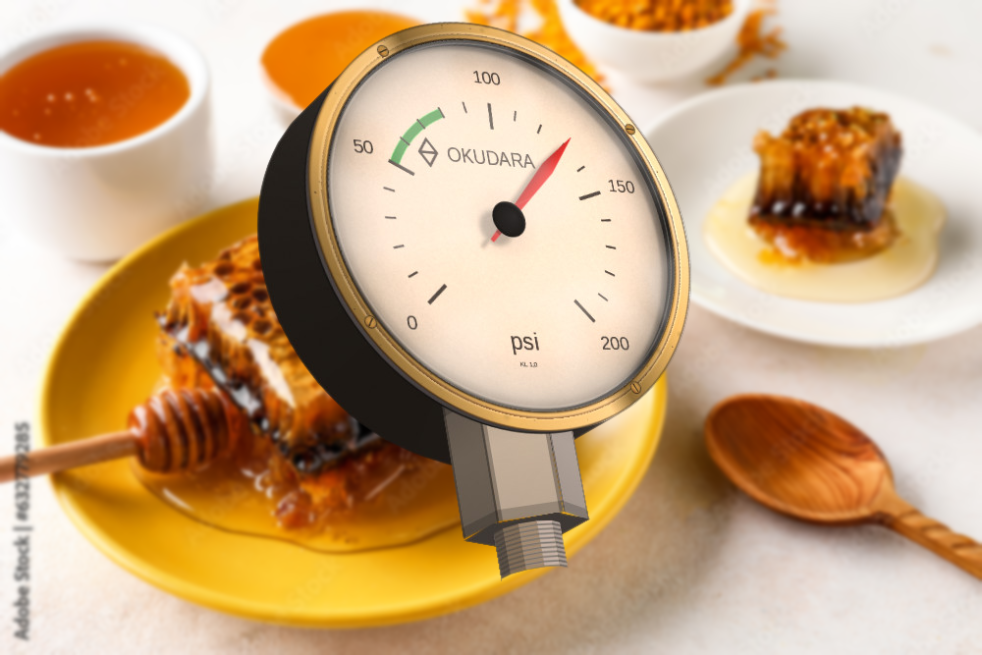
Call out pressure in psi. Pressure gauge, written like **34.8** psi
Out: **130** psi
